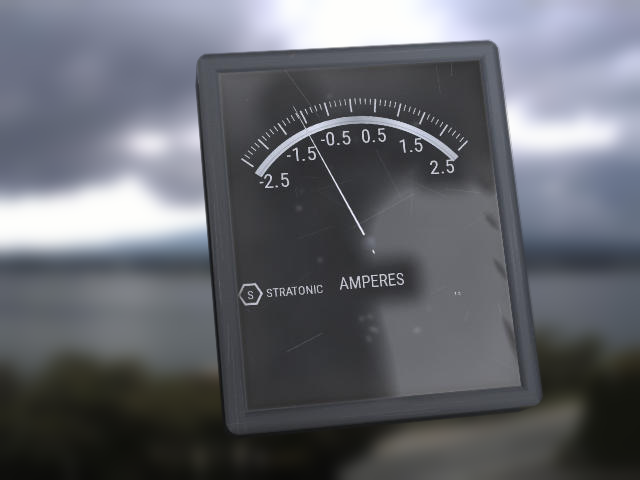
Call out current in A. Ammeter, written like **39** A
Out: **-1.1** A
